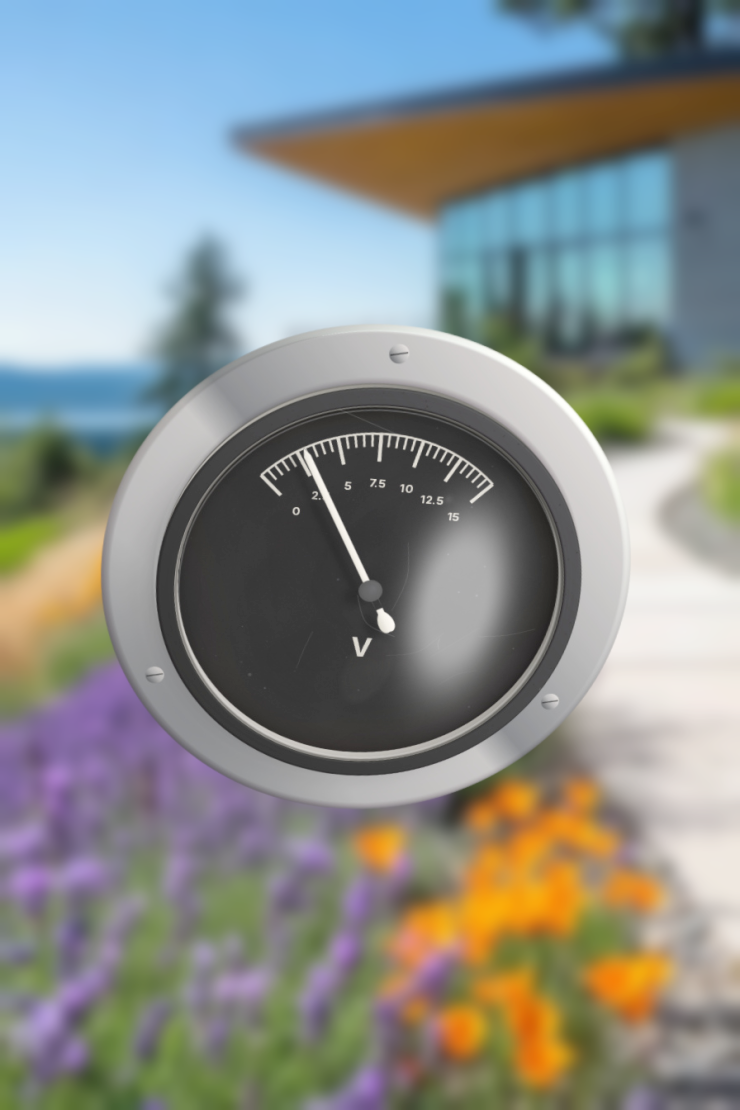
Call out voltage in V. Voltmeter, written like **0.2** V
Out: **3** V
